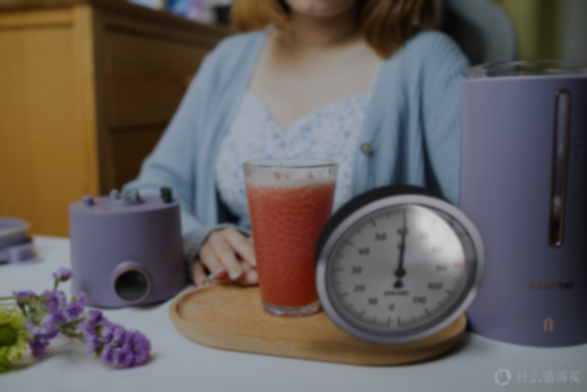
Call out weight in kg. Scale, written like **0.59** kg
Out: **60** kg
